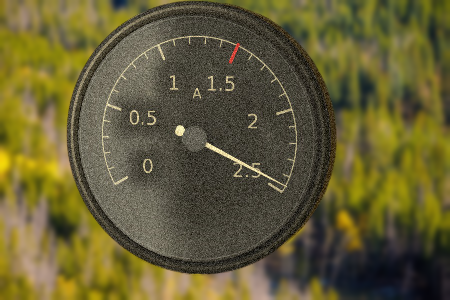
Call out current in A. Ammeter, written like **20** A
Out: **2.45** A
